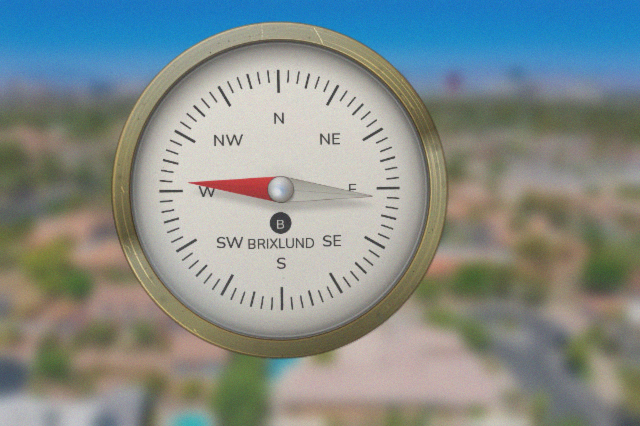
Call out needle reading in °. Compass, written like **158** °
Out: **275** °
